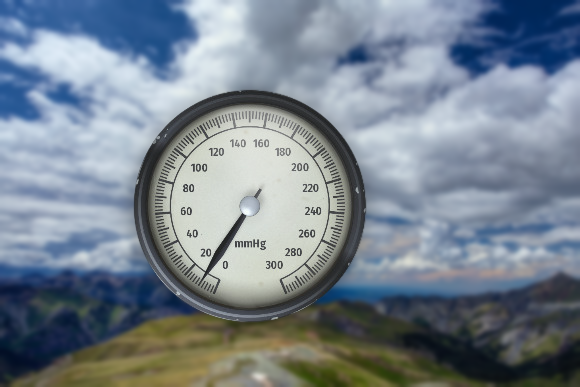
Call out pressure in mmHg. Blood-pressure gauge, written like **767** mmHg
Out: **10** mmHg
